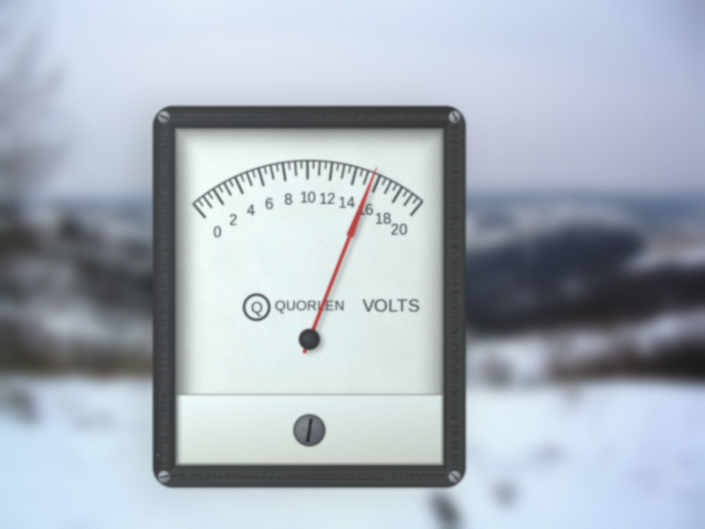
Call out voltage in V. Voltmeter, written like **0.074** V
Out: **15.5** V
